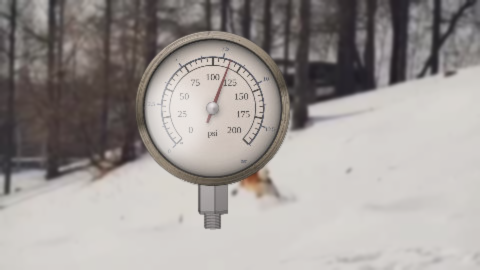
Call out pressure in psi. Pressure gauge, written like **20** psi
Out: **115** psi
